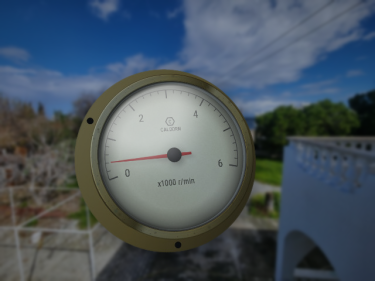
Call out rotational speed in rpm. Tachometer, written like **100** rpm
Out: **400** rpm
